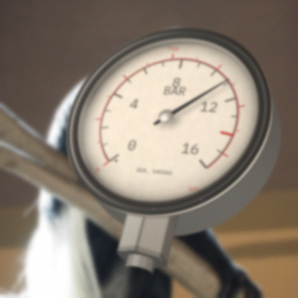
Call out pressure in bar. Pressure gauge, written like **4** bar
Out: **11** bar
